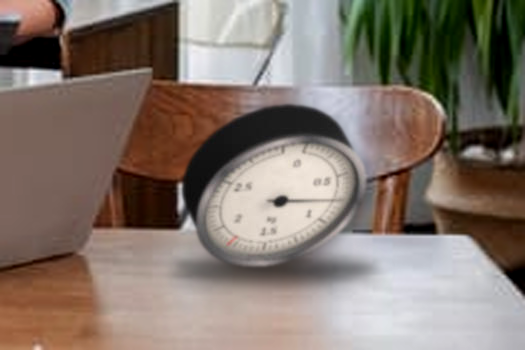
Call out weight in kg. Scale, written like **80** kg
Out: **0.75** kg
